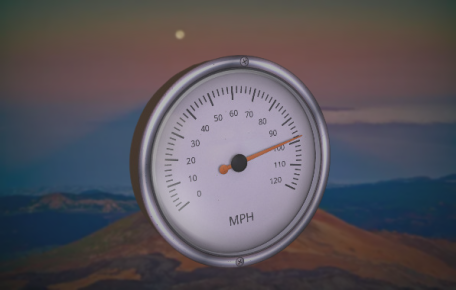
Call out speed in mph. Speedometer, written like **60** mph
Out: **98** mph
